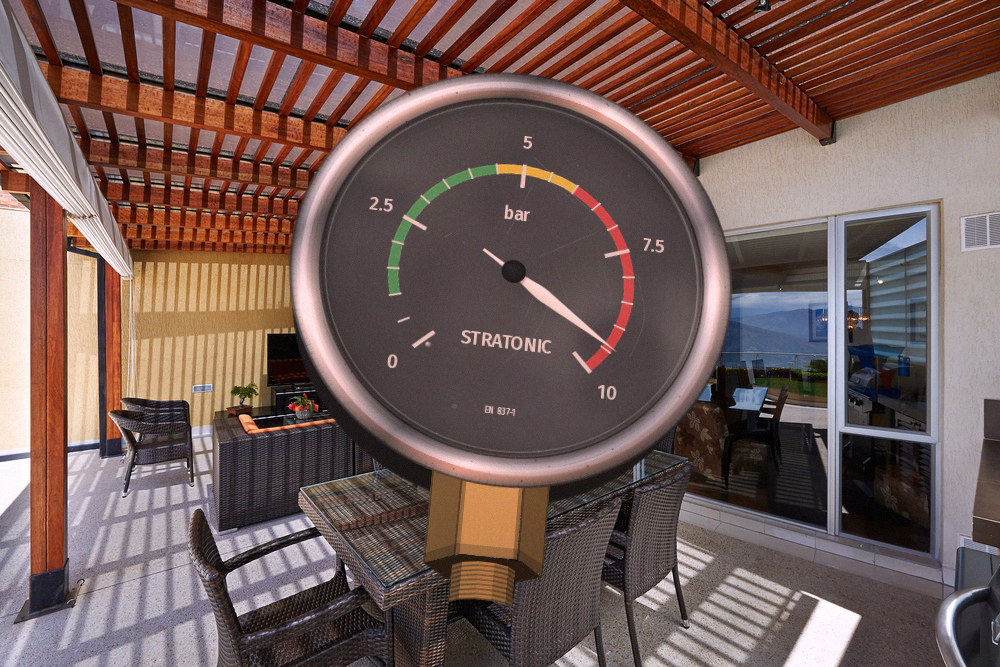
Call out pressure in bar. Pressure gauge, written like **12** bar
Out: **9.5** bar
